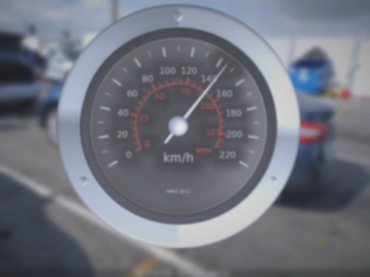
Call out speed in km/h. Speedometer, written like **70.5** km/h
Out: **145** km/h
